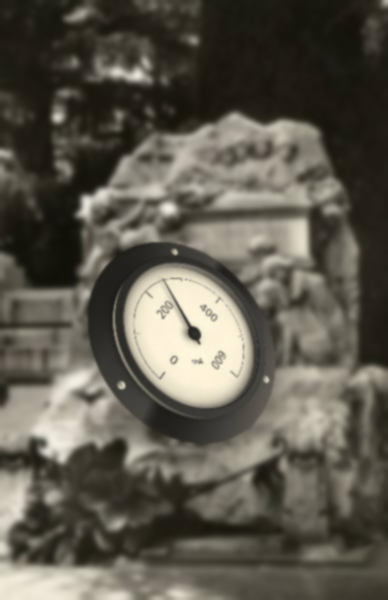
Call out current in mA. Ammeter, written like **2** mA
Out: **250** mA
